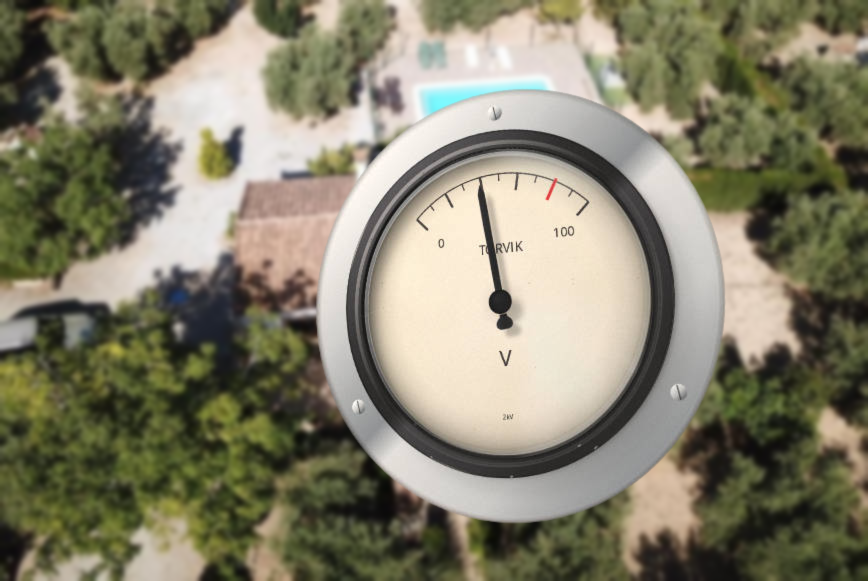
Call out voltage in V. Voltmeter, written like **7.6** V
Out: **40** V
